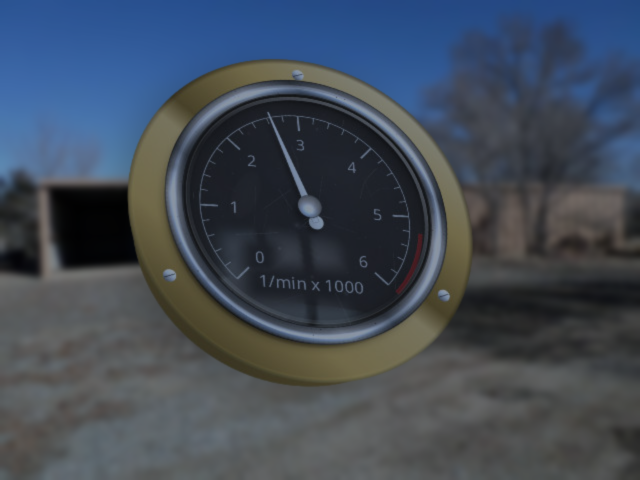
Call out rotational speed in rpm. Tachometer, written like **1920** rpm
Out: **2600** rpm
